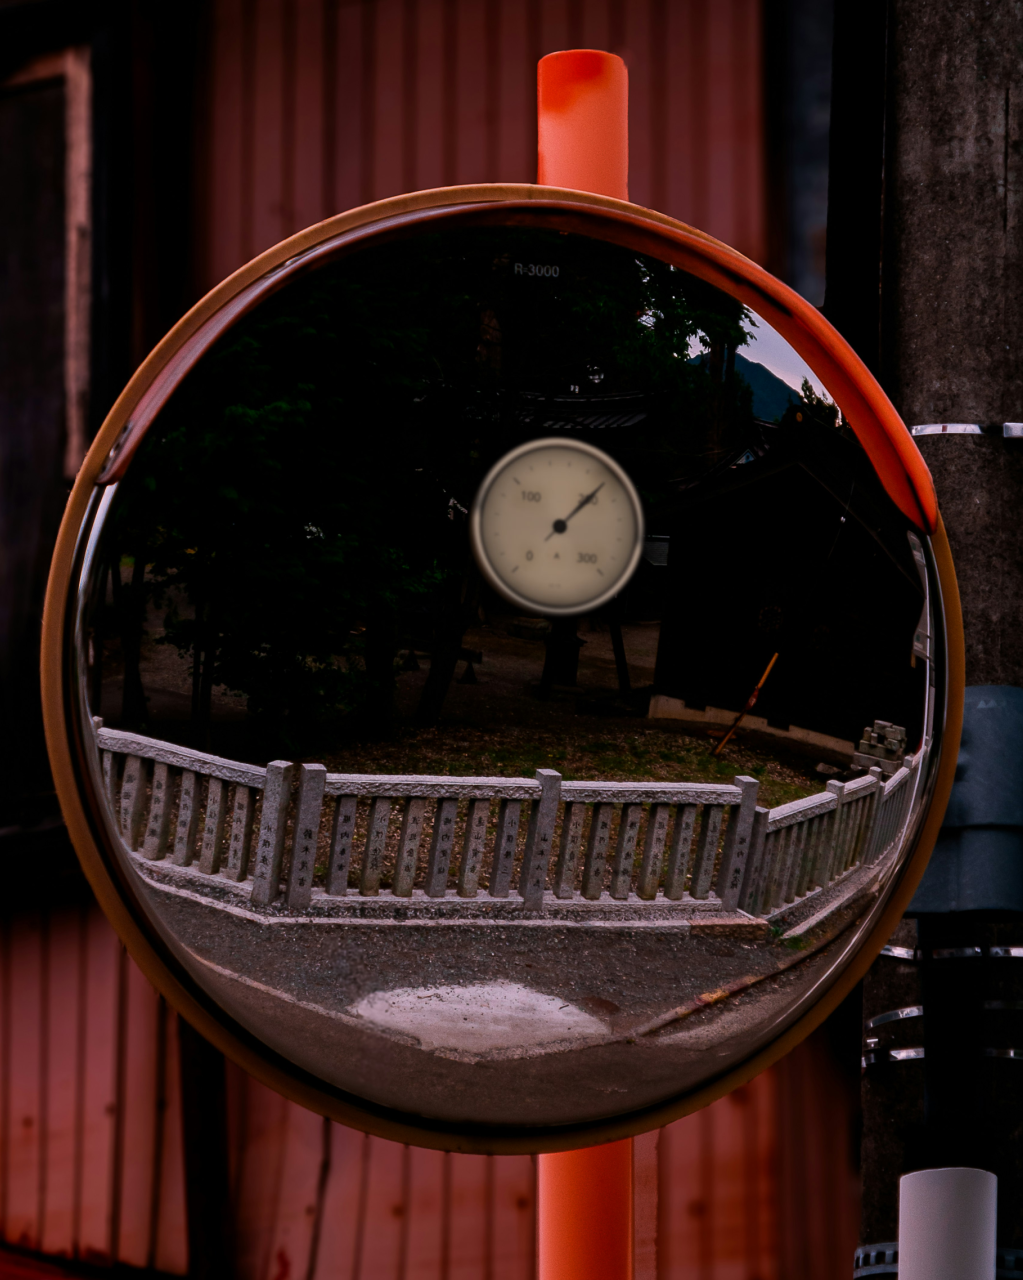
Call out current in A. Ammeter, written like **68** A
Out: **200** A
